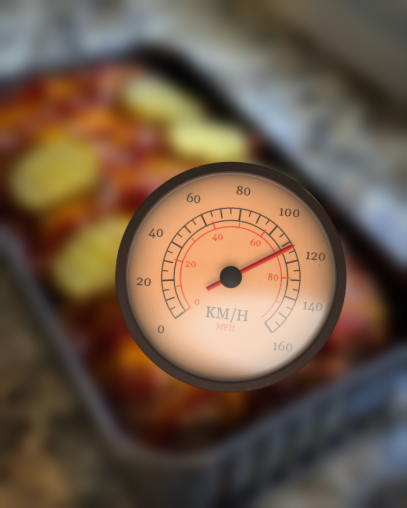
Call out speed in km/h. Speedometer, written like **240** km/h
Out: **112.5** km/h
